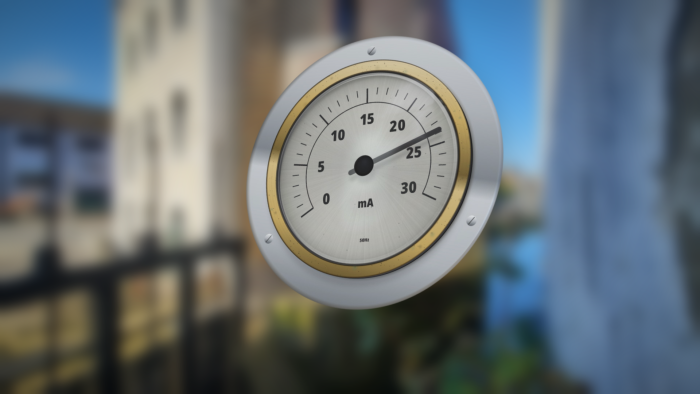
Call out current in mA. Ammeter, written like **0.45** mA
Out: **24** mA
